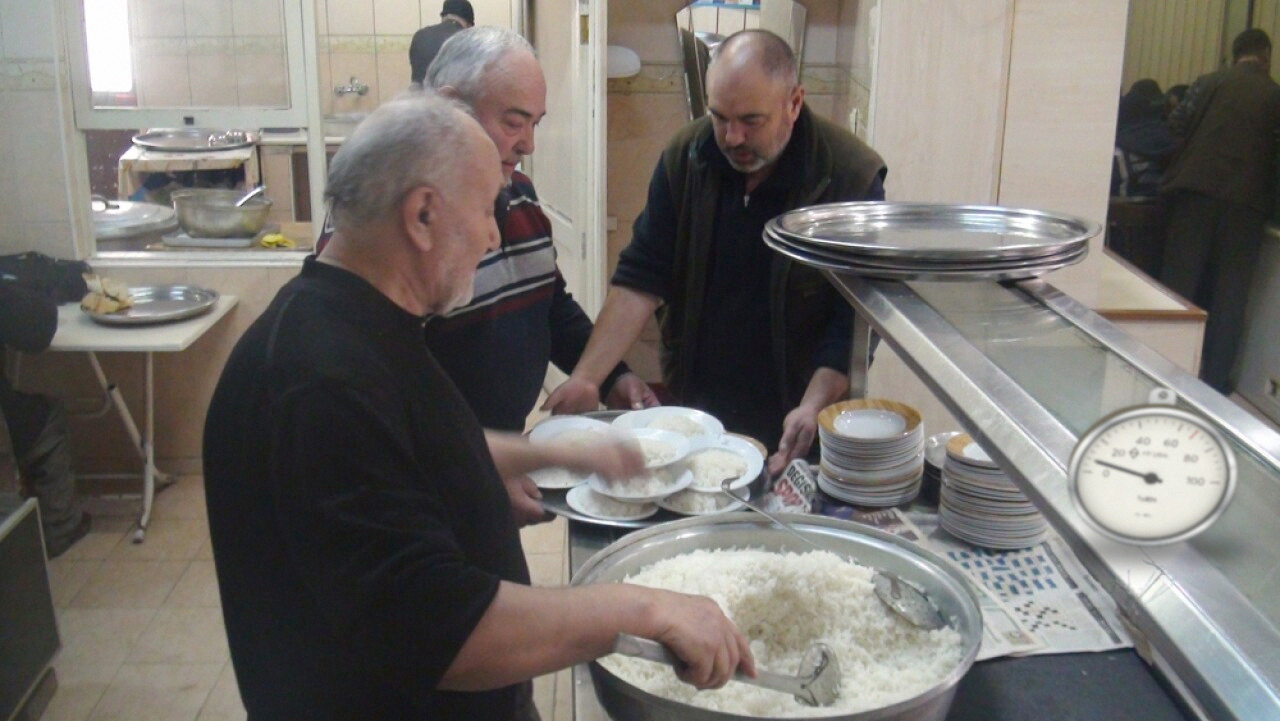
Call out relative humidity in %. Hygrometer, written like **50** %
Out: **8** %
